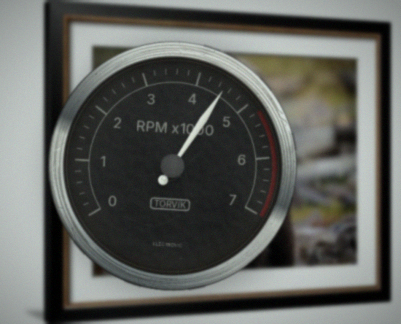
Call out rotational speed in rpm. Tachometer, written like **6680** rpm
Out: **4500** rpm
